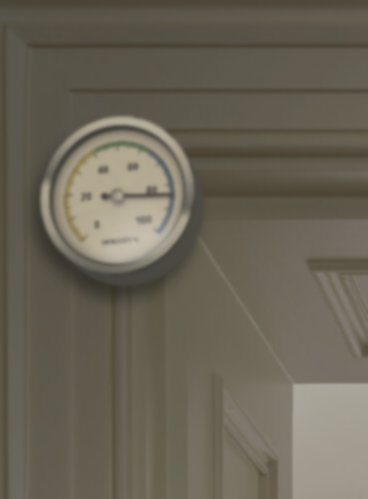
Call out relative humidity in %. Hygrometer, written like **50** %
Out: **85** %
